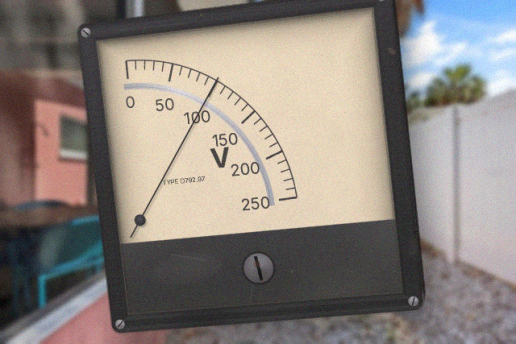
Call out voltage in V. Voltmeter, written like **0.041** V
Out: **100** V
